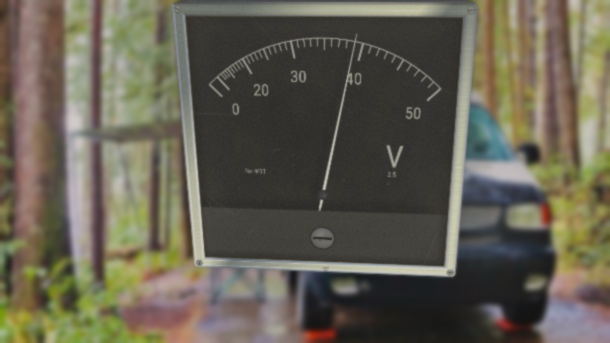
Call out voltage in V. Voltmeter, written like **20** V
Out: **39** V
